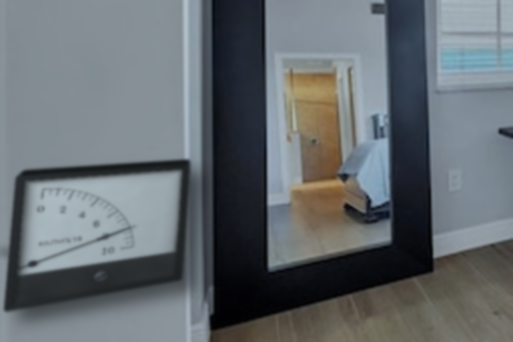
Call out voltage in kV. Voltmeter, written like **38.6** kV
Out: **8** kV
